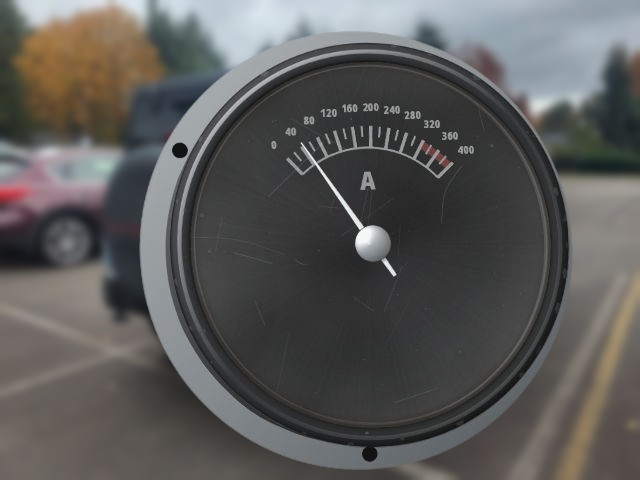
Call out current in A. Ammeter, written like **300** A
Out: **40** A
